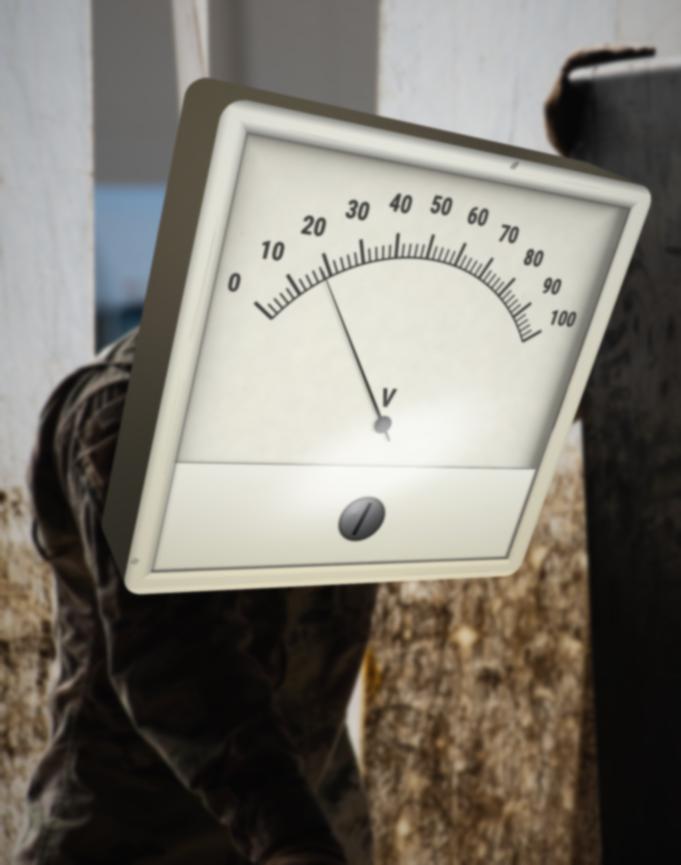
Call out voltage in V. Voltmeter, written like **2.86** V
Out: **18** V
